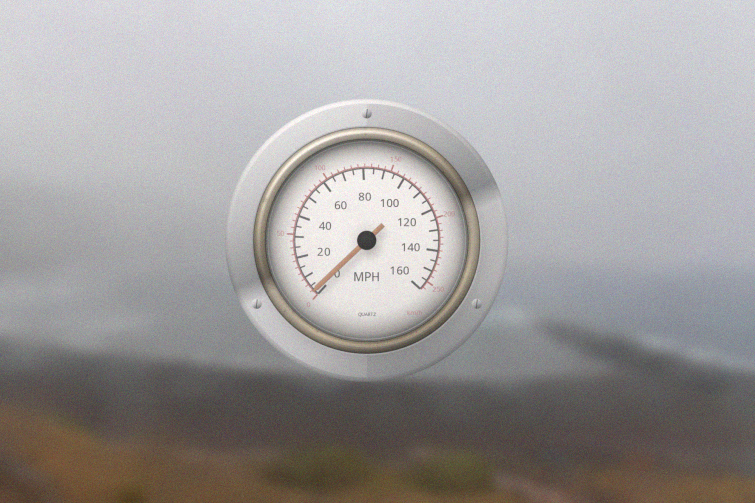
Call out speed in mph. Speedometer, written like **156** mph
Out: **2.5** mph
